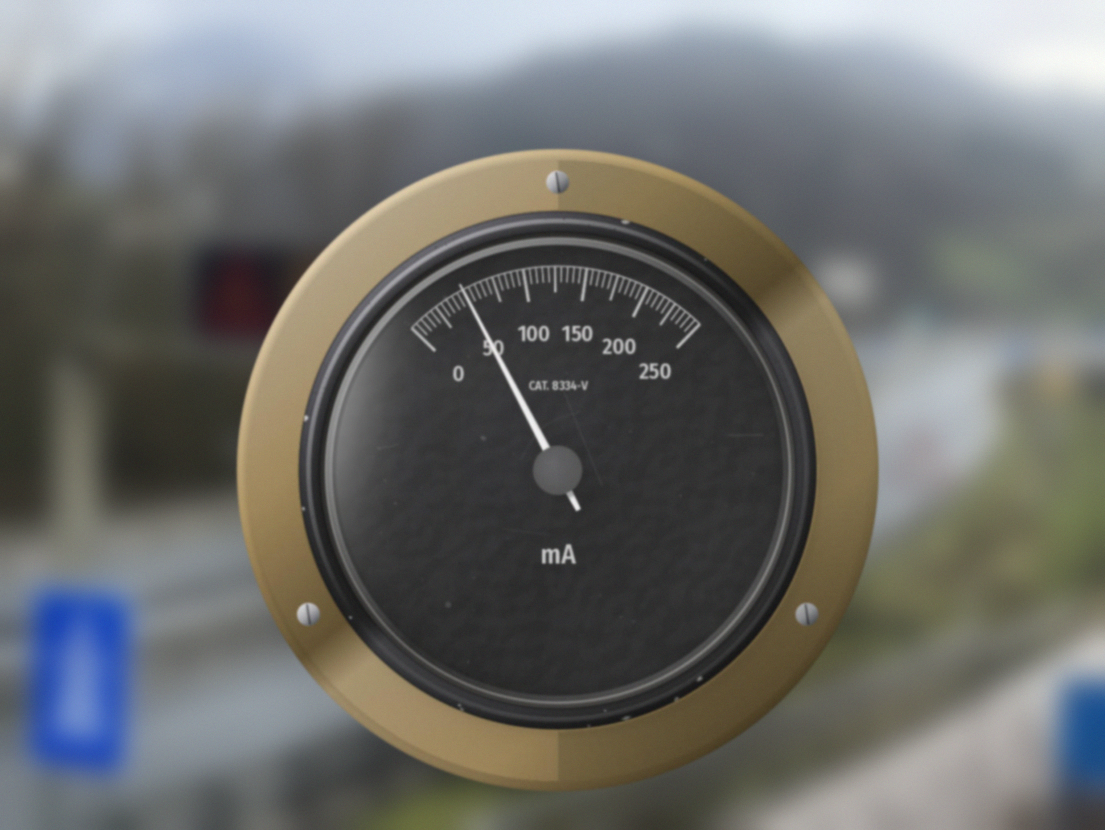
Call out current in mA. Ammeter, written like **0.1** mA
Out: **50** mA
